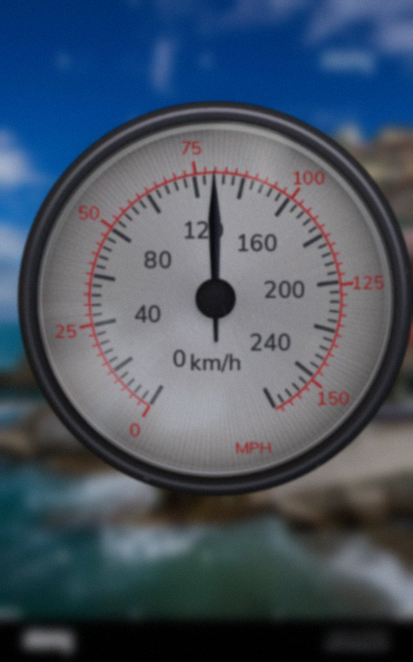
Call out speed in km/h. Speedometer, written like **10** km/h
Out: **128** km/h
